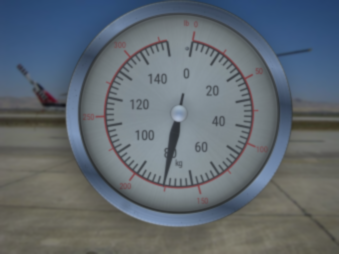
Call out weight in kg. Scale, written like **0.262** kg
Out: **80** kg
